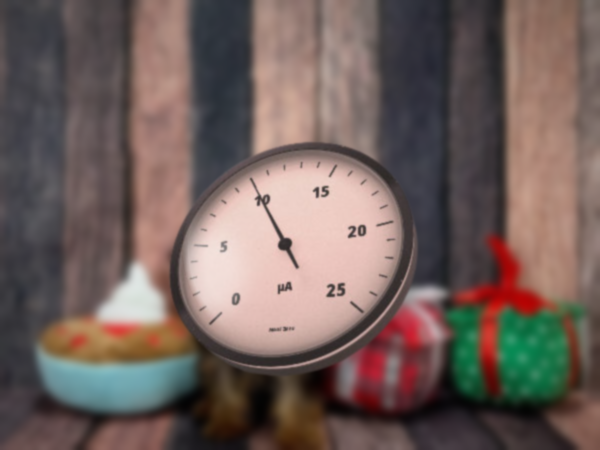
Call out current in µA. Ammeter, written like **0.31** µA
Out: **10** µA
